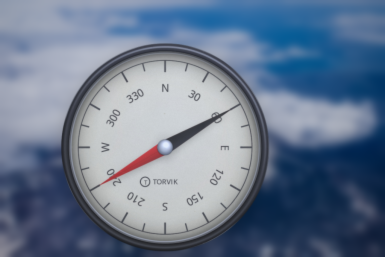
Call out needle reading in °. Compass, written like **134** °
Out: **240** °
